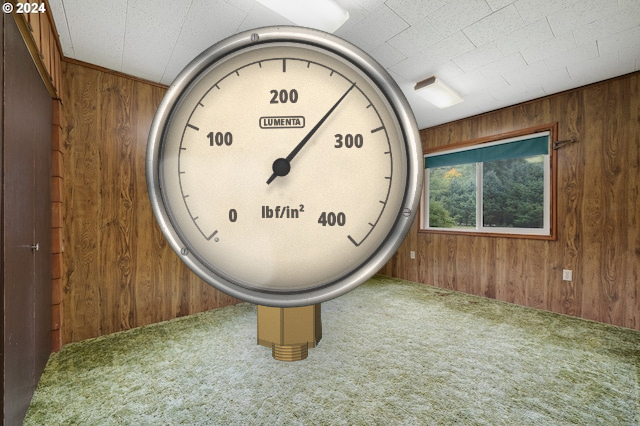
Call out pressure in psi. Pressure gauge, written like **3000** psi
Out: **260** psi
